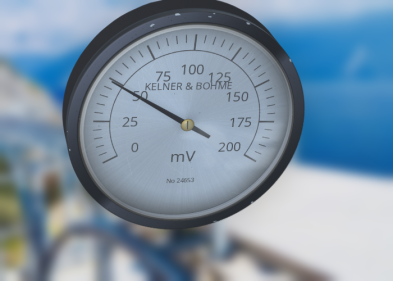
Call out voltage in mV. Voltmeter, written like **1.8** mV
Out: **50** mV
